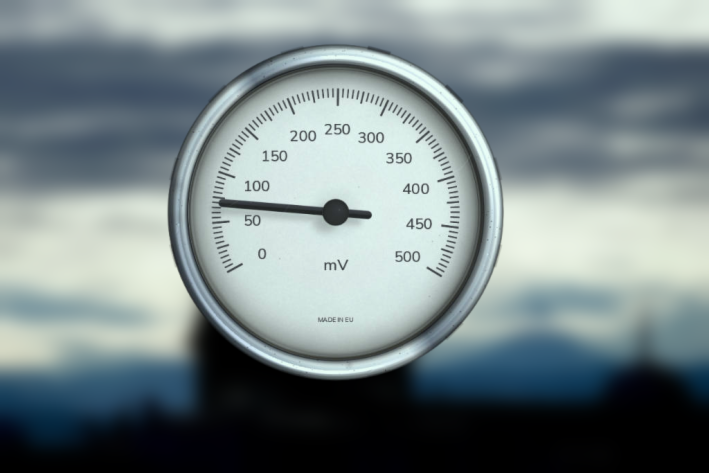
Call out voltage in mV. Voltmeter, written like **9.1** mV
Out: **70** mV
